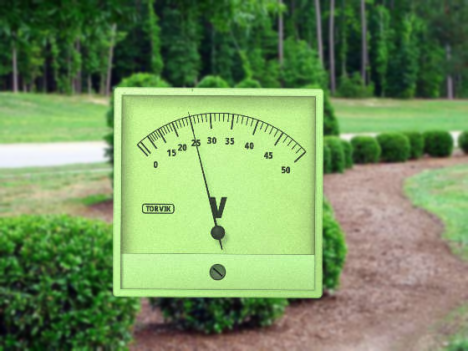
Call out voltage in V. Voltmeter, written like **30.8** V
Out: **25** V
